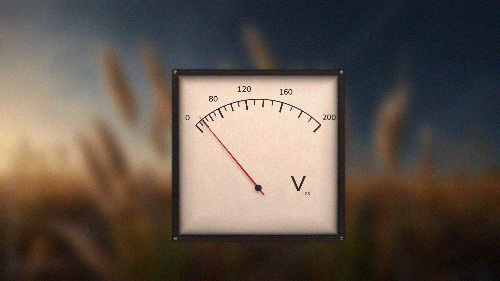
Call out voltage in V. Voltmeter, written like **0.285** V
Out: **40** V
